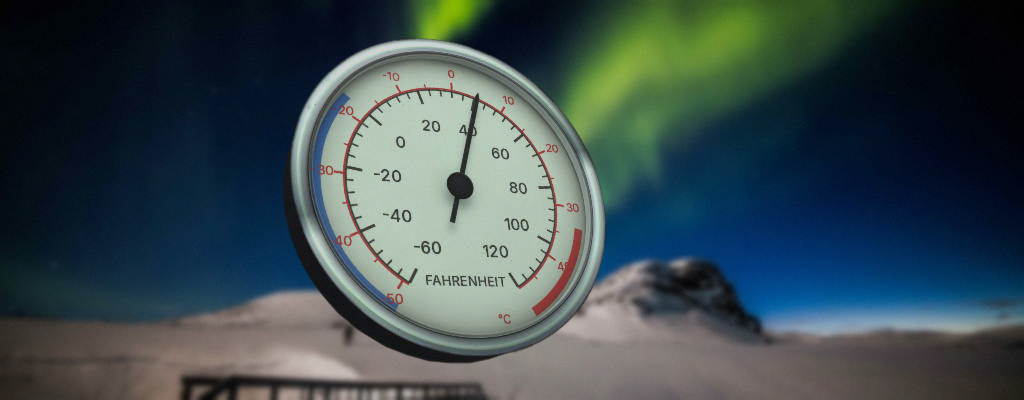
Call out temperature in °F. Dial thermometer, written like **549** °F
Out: **40** °F
